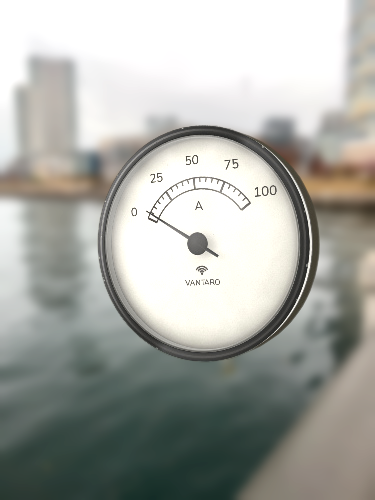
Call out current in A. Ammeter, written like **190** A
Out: **5** A
